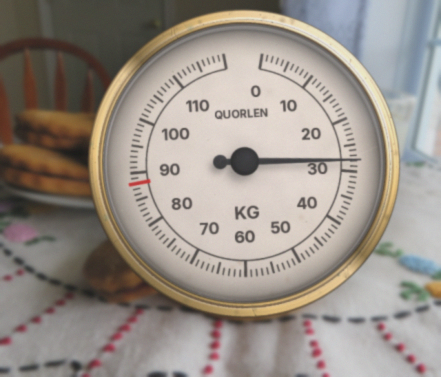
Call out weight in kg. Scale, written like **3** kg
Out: **28** kg
